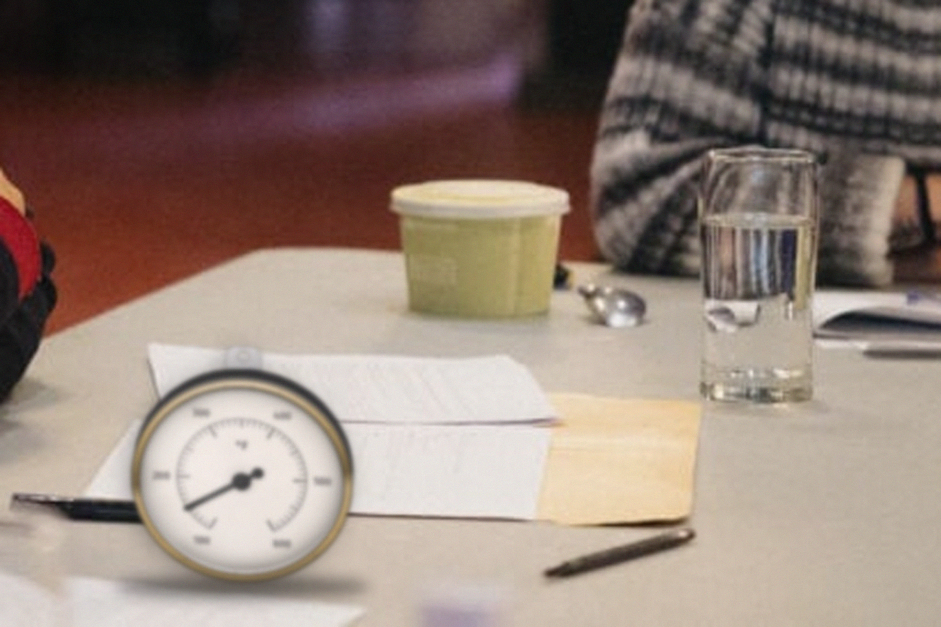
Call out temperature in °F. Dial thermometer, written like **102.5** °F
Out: **150** °F
